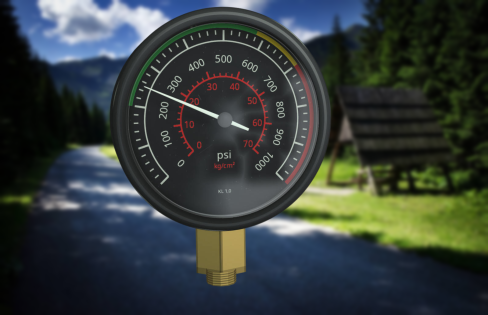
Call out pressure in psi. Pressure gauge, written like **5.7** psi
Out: **250** psi
